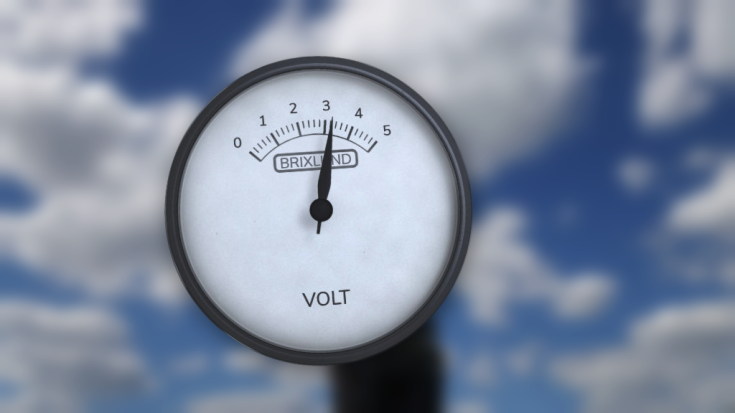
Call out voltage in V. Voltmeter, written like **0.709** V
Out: **3.2** V
